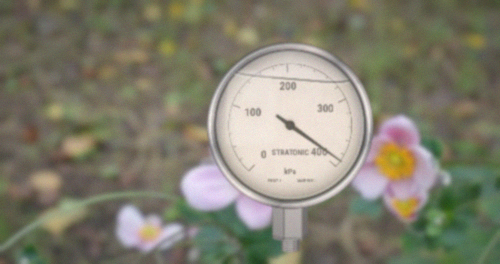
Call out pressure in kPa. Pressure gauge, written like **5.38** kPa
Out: **390** kPa
